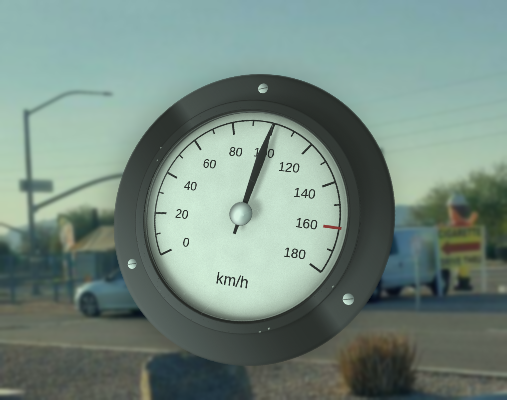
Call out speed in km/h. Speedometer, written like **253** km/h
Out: **100** km/h
